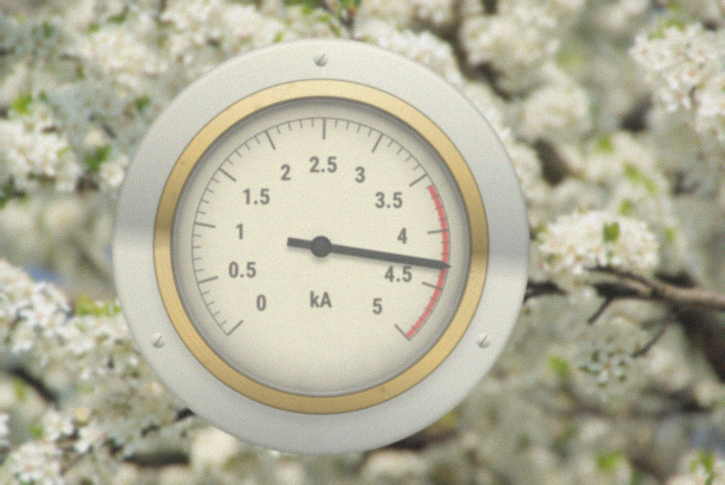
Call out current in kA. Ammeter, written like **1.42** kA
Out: **4.3** kA
